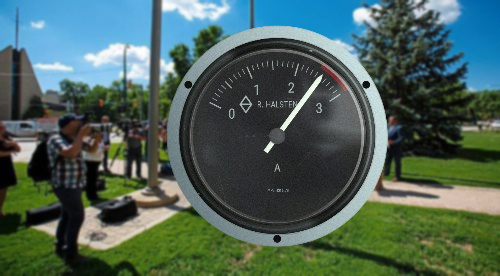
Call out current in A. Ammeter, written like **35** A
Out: **2.5** A
